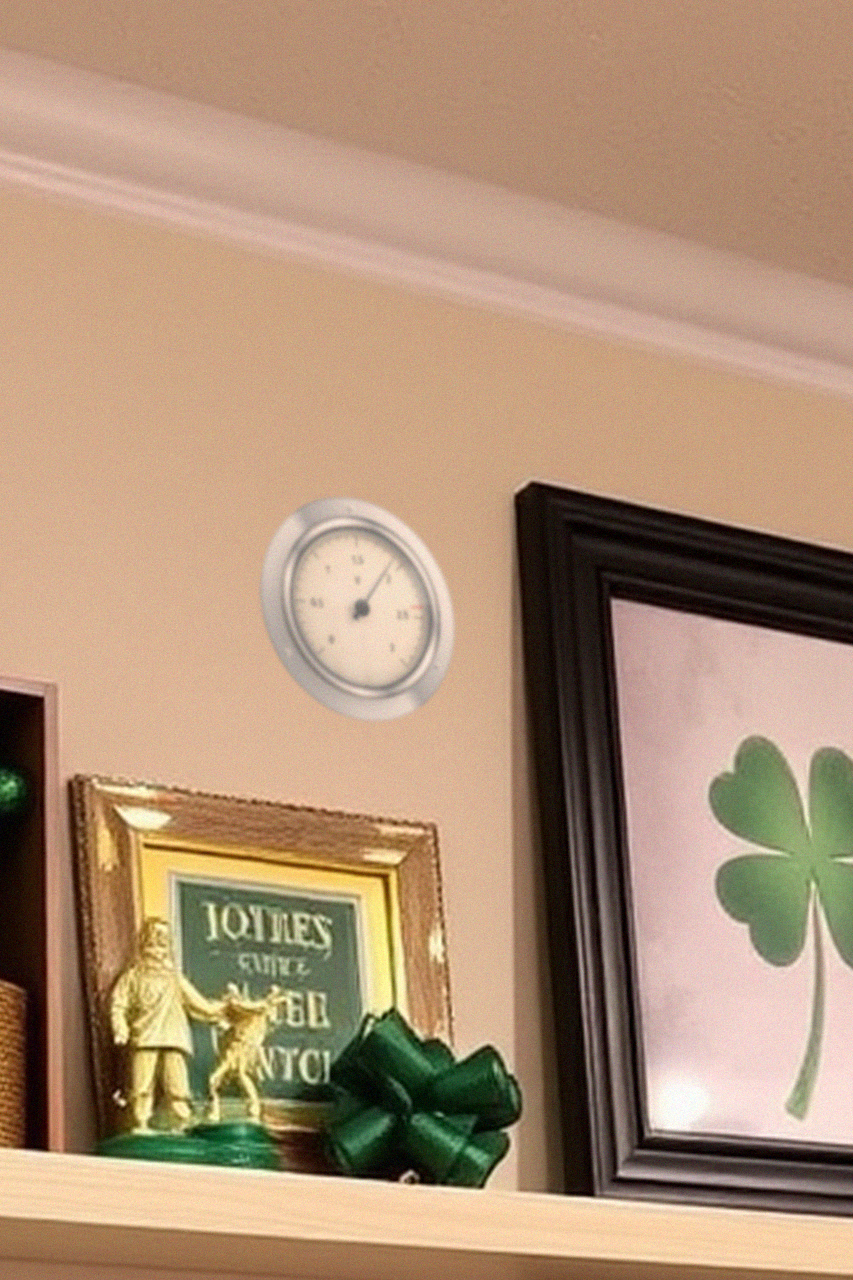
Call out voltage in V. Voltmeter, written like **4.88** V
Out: **1.9** V
